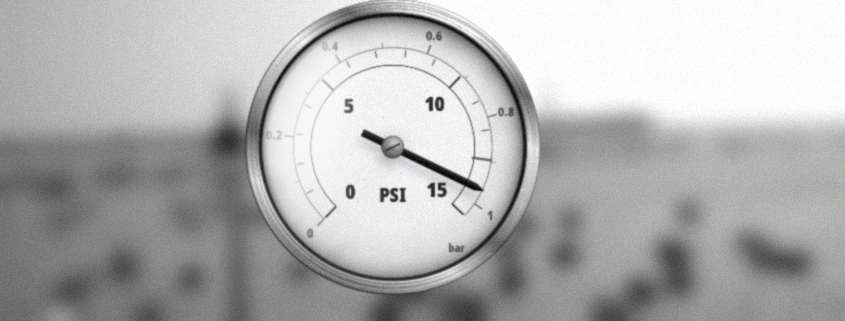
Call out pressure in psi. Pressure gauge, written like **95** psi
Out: **14** psi
